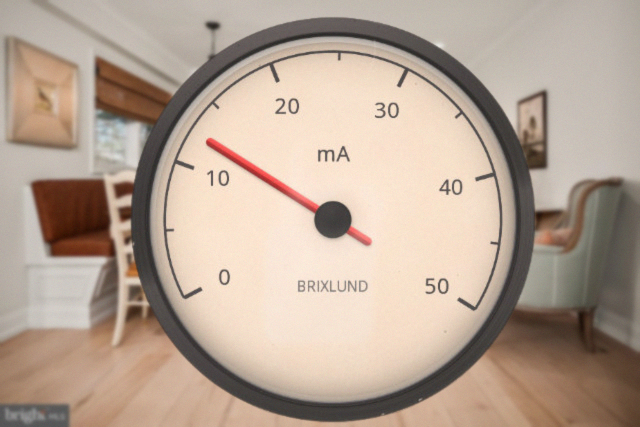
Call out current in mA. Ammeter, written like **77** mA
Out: **12.5** mA
